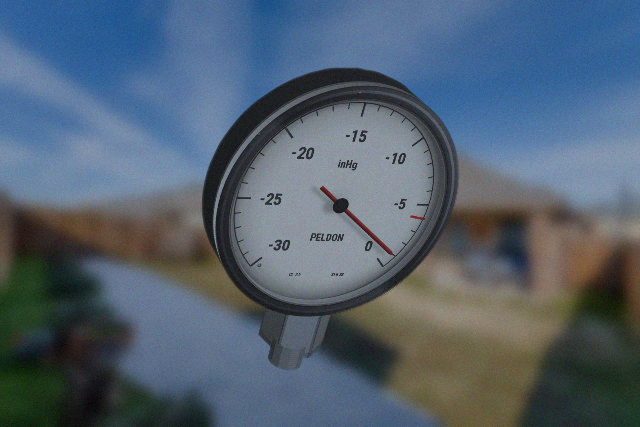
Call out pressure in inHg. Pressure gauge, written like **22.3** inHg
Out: **-1** inHg
